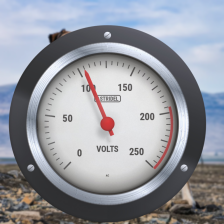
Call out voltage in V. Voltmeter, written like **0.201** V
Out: **105** V
